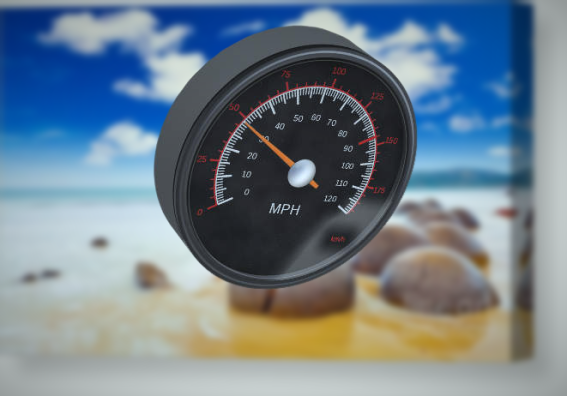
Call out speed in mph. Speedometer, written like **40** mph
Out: **30** mph
